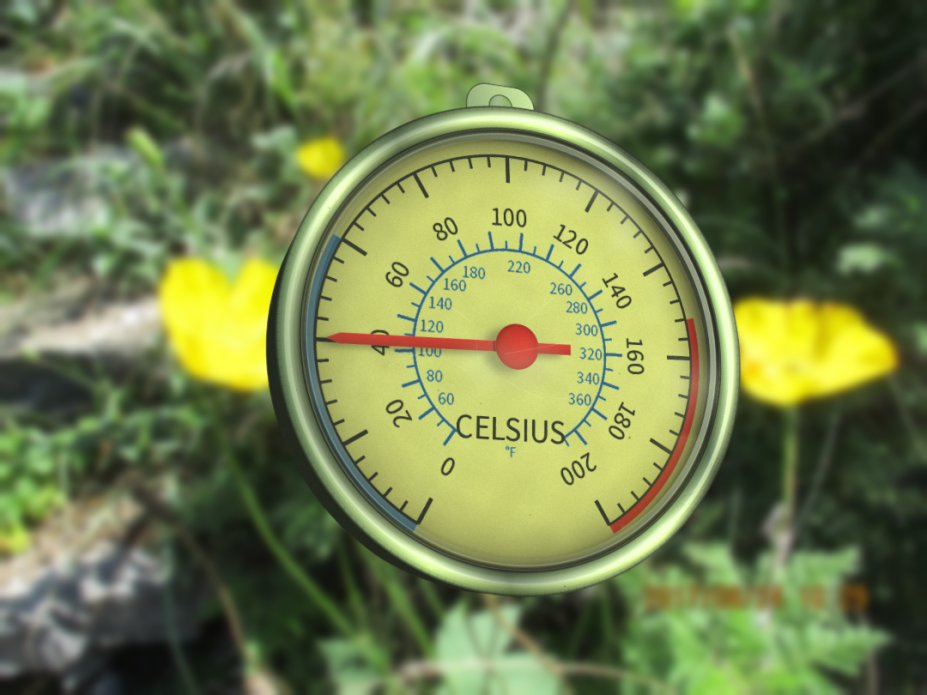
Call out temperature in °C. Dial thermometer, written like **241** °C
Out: **40** °C
